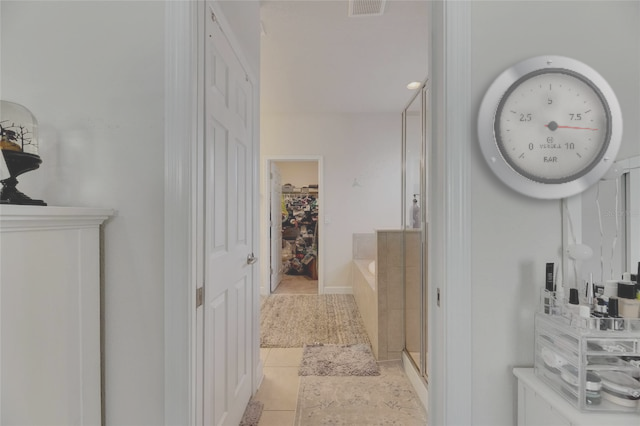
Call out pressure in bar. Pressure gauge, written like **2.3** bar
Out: **8.5** bar
